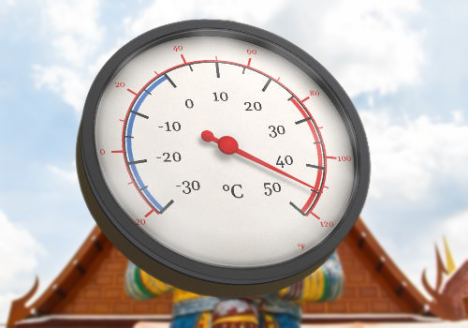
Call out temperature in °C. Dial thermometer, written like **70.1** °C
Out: **45** °C
